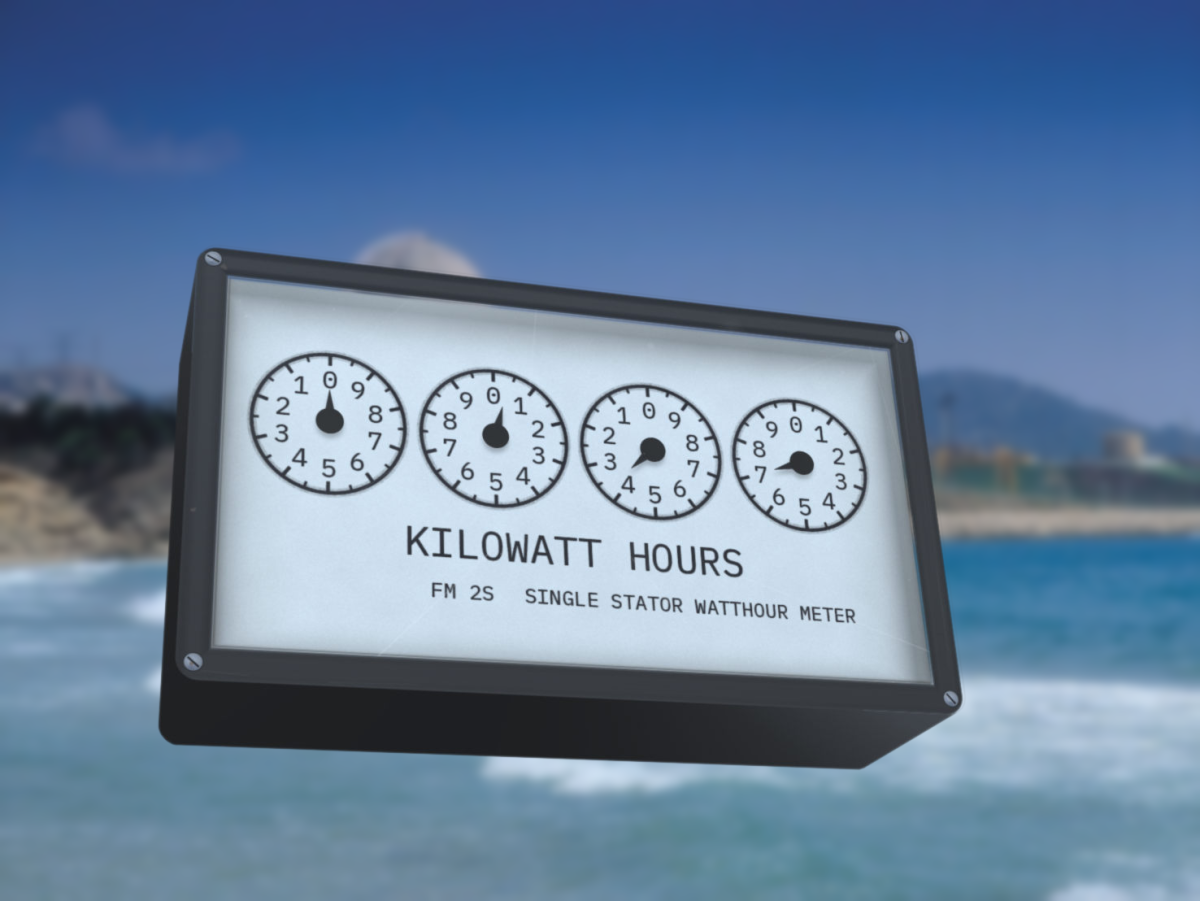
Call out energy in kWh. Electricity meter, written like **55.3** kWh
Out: **37** kWh
